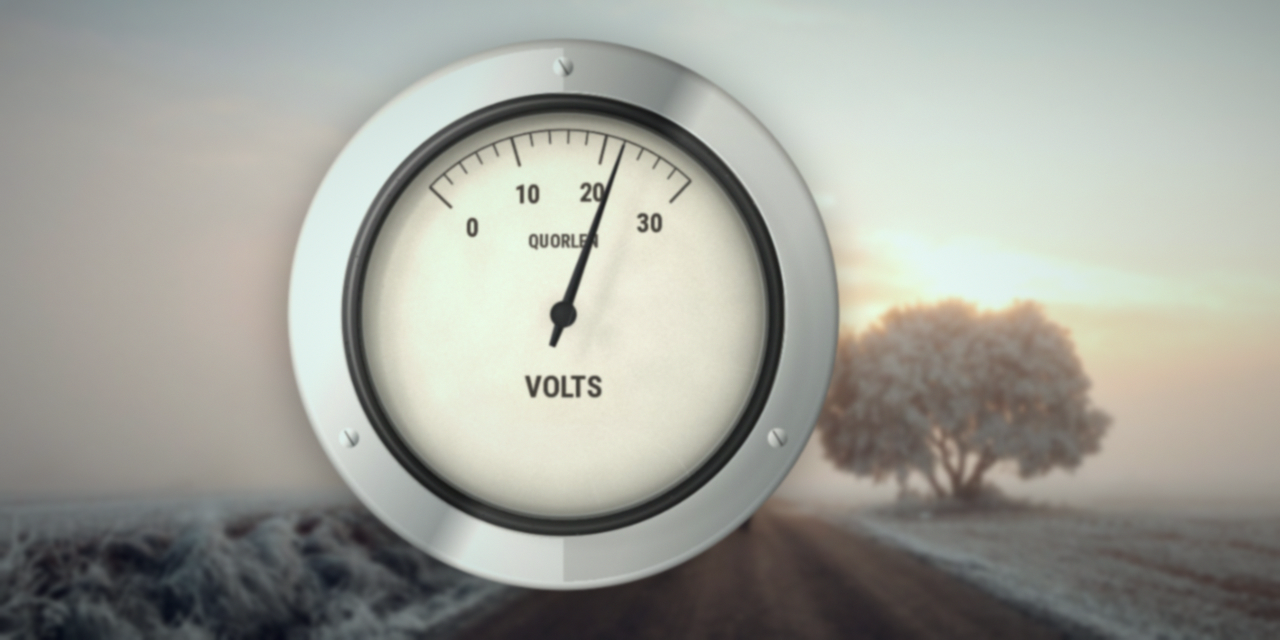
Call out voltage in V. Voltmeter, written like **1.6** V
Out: **22** V
